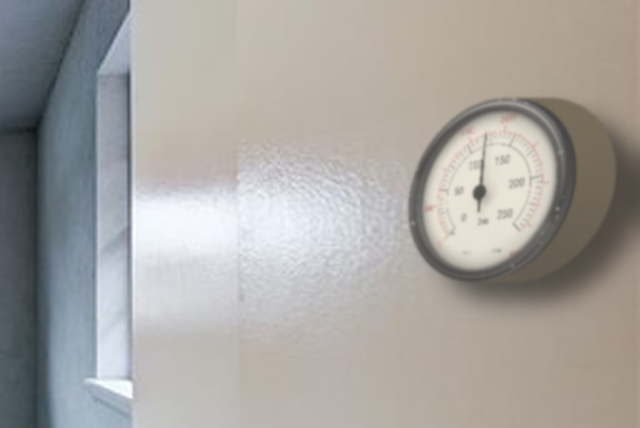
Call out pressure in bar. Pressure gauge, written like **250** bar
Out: **125** bar
